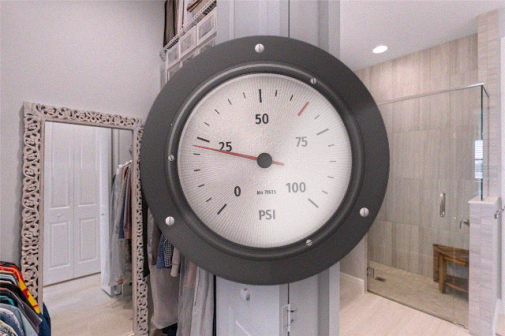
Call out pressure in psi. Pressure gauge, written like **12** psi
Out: **22.5** psi
